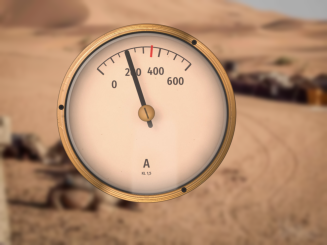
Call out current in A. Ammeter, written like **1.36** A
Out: **200** A
